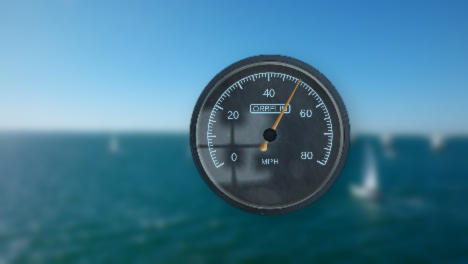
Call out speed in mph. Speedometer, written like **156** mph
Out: **50** mph
